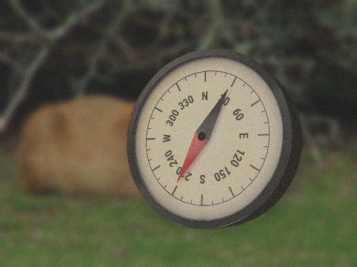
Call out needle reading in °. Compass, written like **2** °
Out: **210** °
